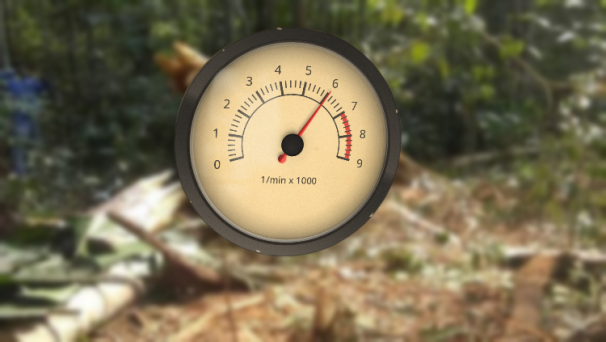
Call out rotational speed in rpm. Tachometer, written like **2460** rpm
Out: **6000** rpm
